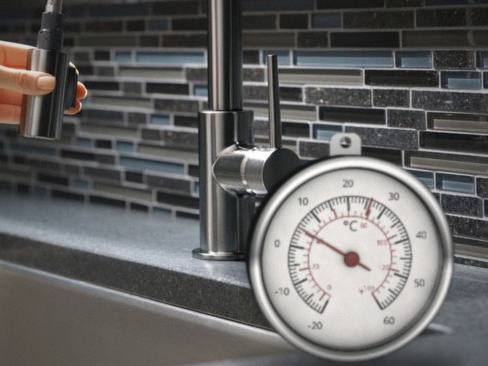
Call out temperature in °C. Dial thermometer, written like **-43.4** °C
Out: **5** °C
